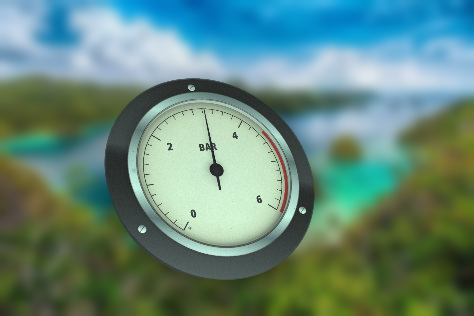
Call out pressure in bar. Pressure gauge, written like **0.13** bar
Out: **3.2** bar
